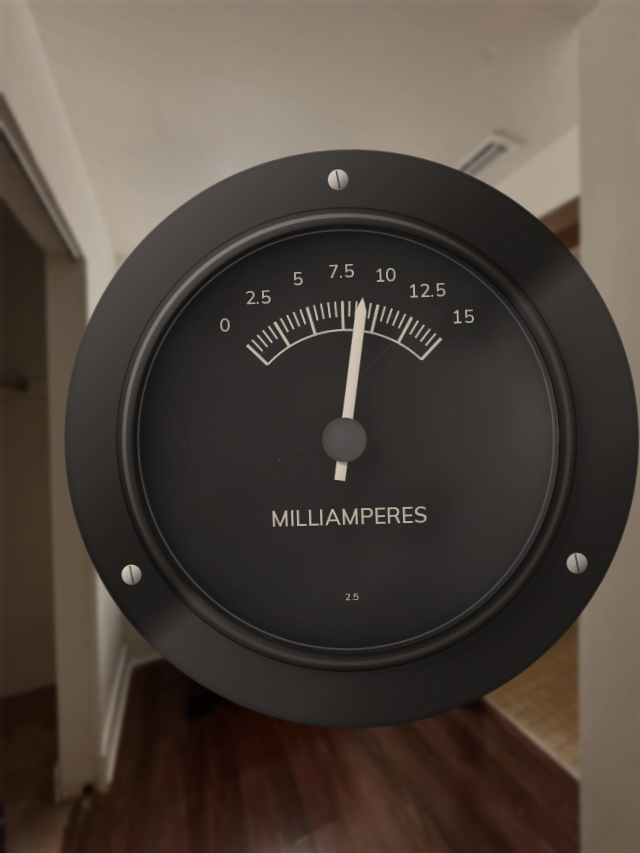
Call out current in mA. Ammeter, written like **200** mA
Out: **9** mA
